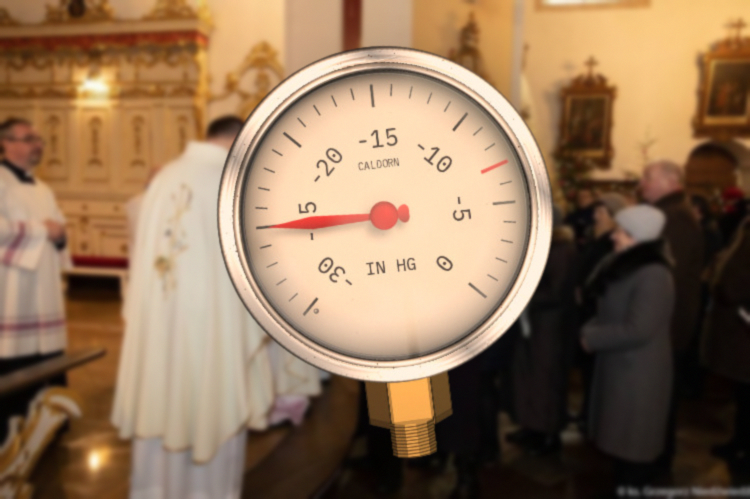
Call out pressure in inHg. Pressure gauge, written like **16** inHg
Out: **-25** inHg
